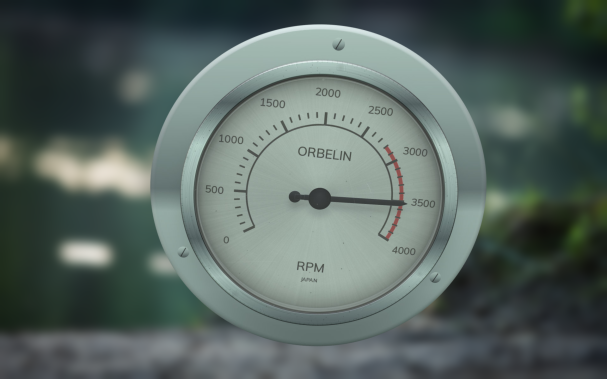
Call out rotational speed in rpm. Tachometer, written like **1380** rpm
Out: **3500** rpm
